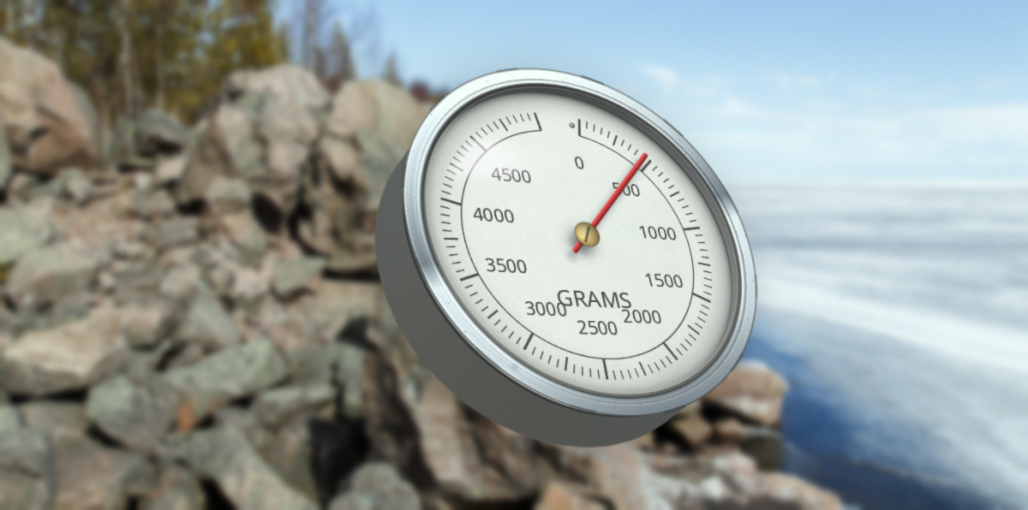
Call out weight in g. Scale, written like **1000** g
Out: **450** g
